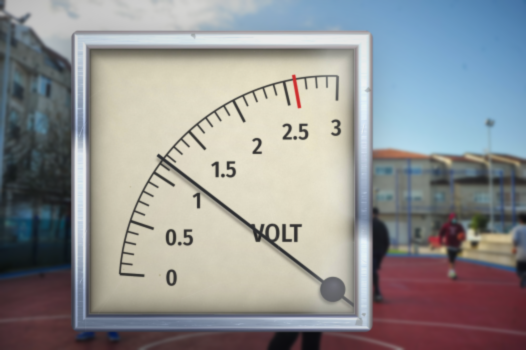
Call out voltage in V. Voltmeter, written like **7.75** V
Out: **1.15** V
